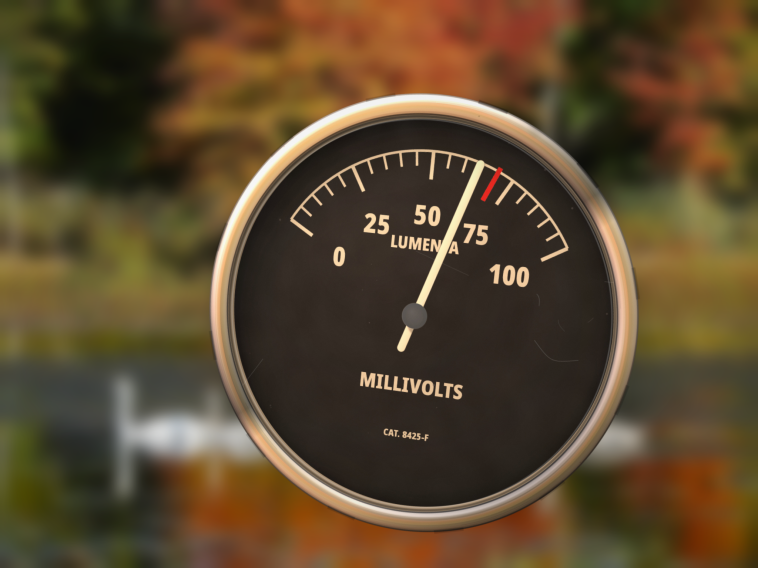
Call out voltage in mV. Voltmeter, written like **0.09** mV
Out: **65** mV
